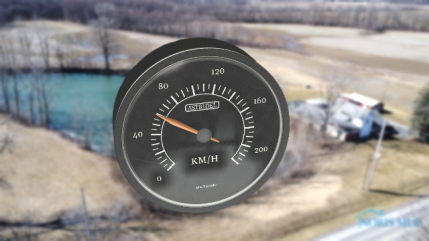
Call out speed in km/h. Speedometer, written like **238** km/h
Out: **60** km/h
